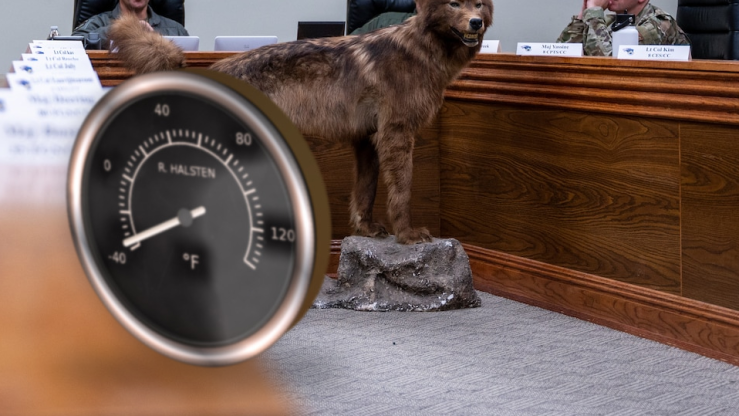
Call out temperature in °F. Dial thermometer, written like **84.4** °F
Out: **-36** °F
